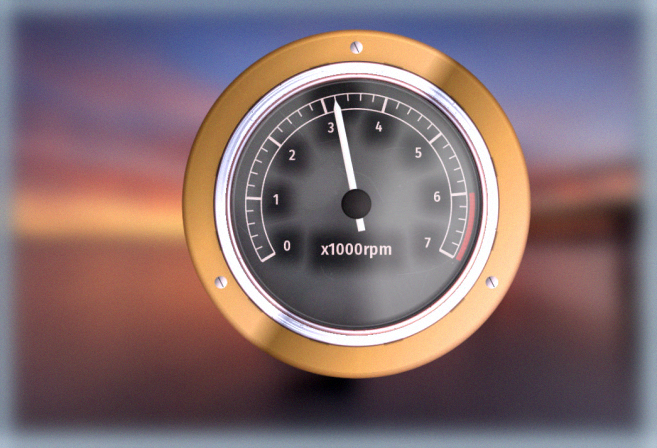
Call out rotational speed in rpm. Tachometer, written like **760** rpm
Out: **3200** rpm
